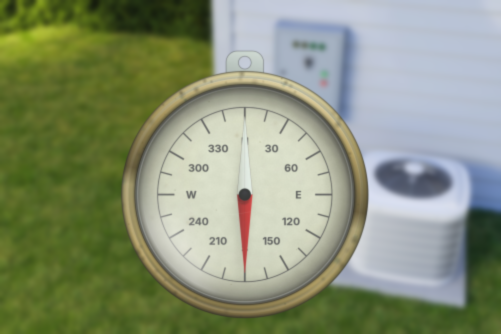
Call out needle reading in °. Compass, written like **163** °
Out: **180** °
